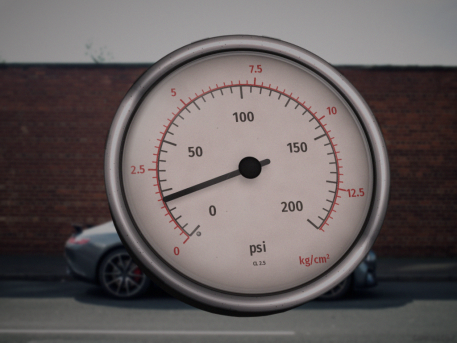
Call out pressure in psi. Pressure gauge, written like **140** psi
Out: **20** psi
